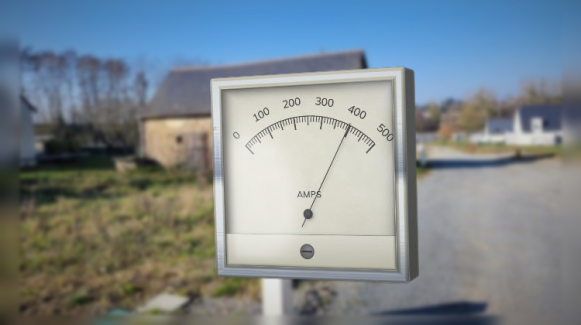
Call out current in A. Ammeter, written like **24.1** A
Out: **400** A
